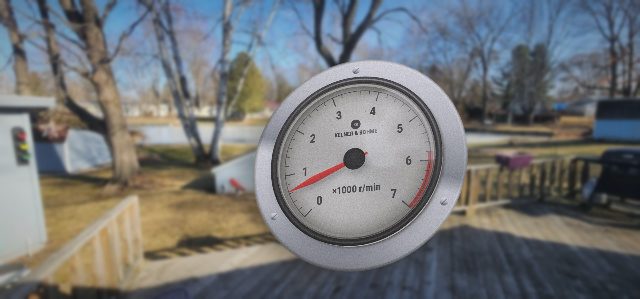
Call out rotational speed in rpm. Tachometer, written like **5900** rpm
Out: **600** rpm
